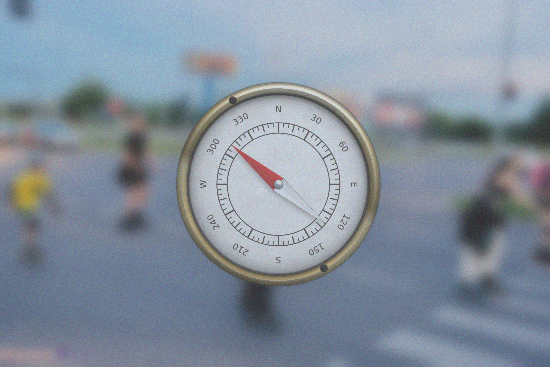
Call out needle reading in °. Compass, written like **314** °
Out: **310** °
